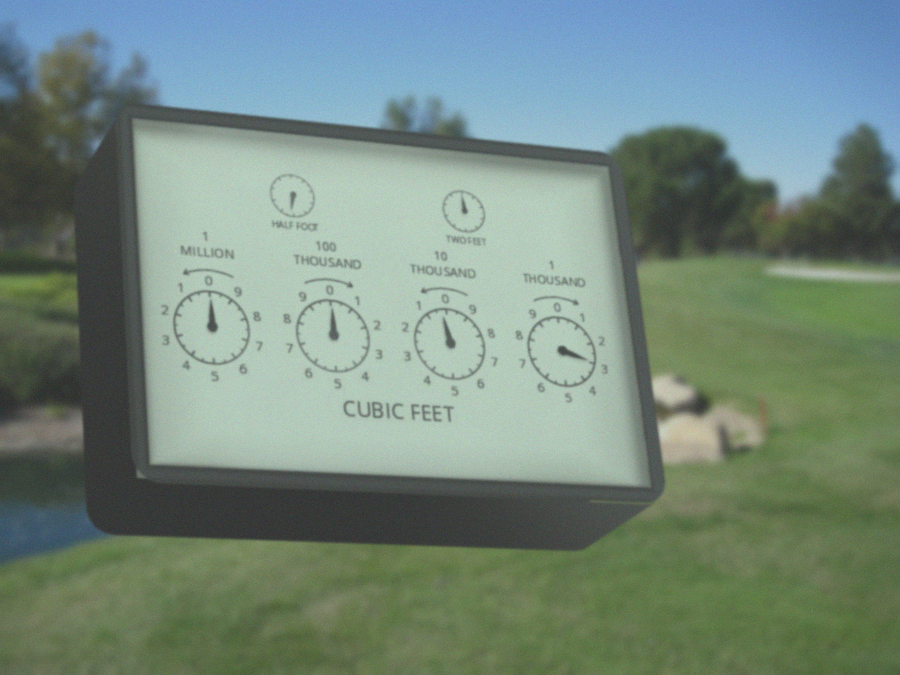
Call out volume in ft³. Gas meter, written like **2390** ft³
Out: **300** ft³
